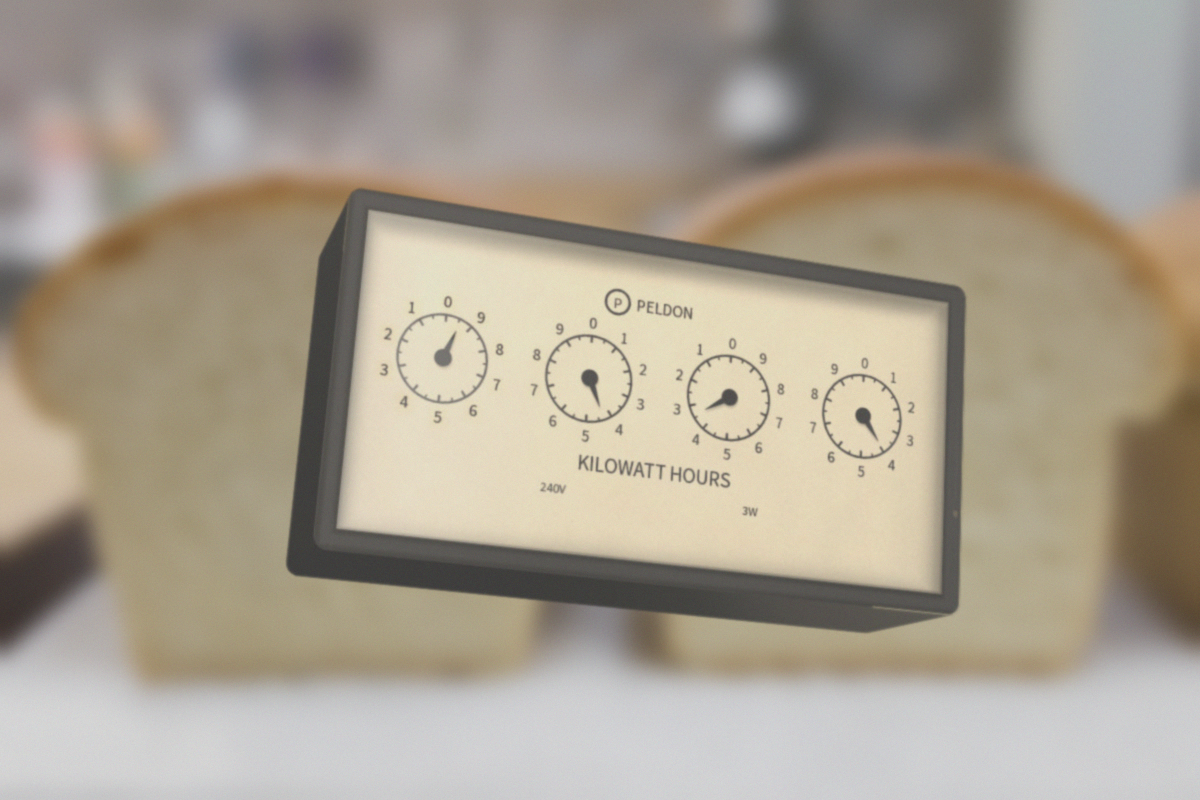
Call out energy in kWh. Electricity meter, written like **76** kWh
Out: **9434** kWh
